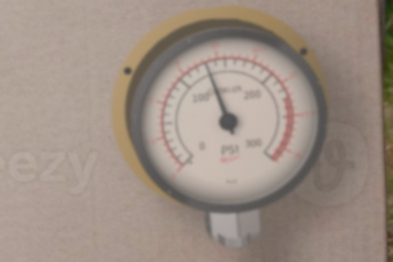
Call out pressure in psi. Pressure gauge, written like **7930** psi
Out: **130** psi
